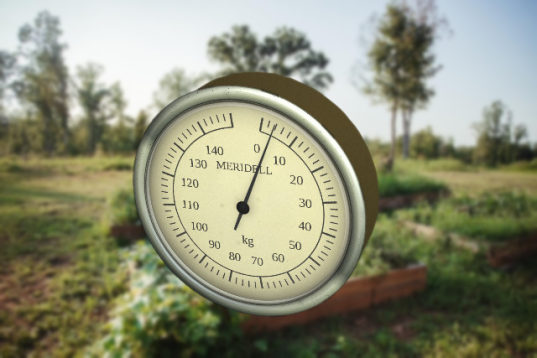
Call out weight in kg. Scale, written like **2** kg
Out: **4** kg
